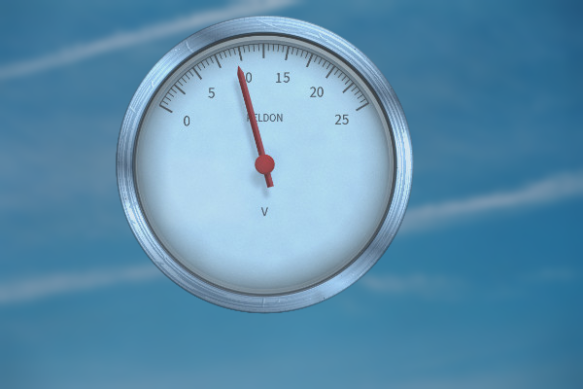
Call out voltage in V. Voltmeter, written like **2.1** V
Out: **9.5** V
